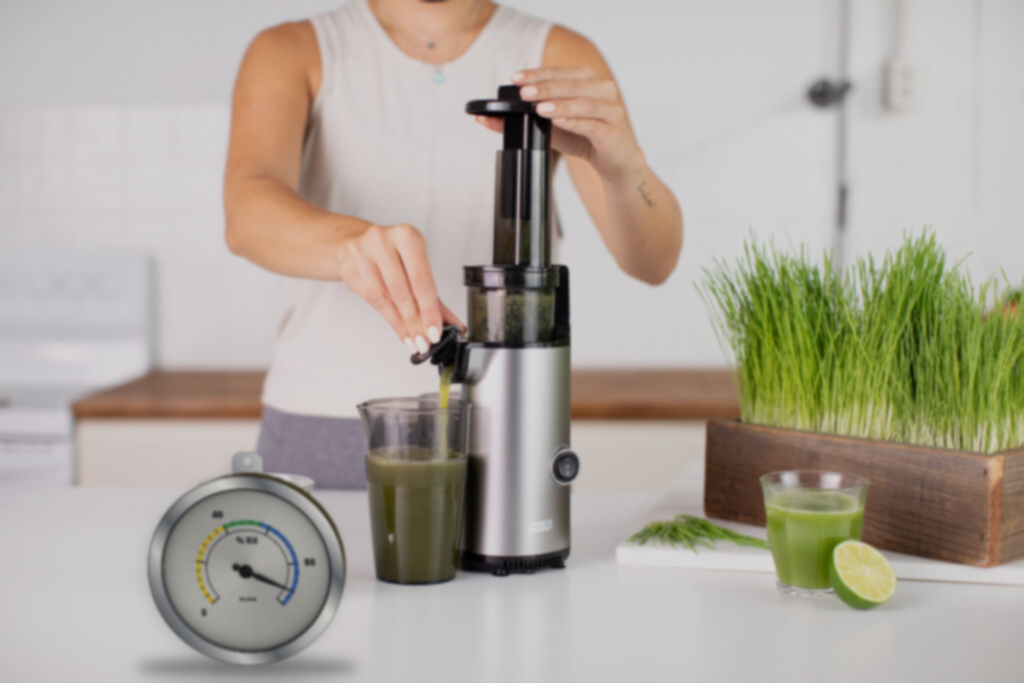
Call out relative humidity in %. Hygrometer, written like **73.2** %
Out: **92** %
